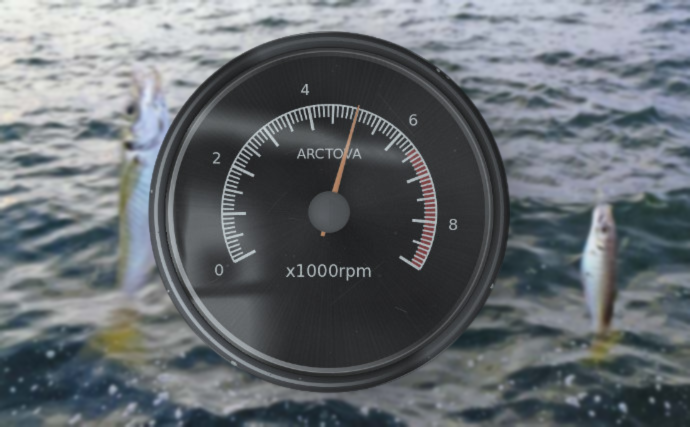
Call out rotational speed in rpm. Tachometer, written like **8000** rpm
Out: **5000** rpm
